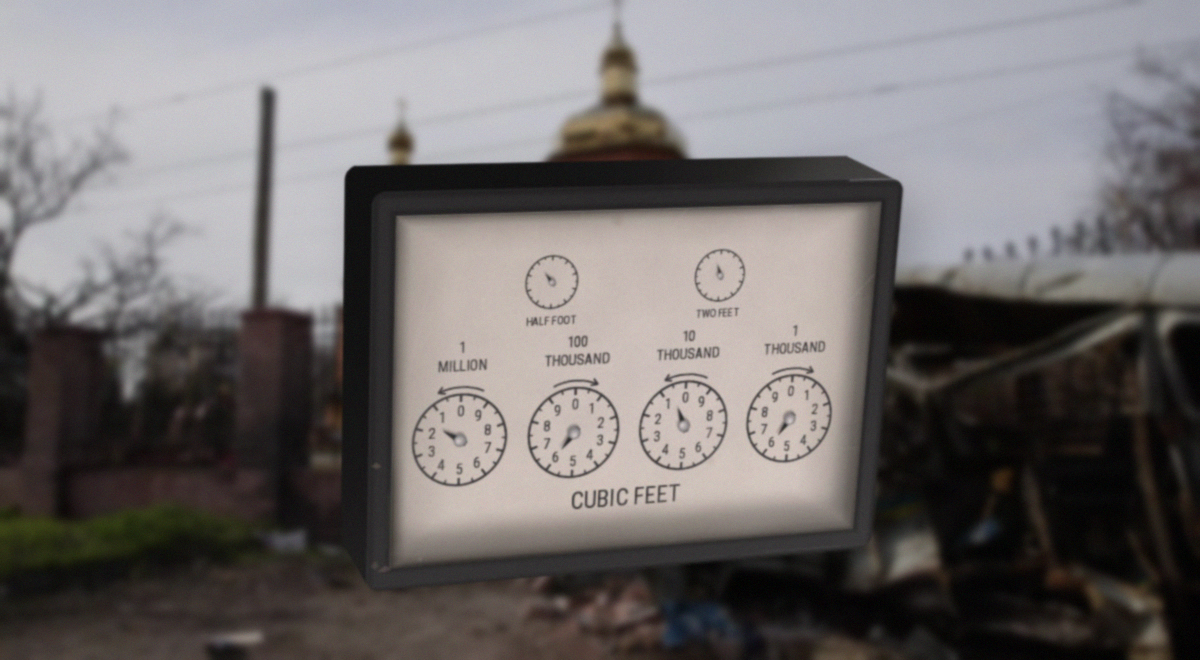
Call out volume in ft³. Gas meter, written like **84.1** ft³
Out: **160600** ft³
